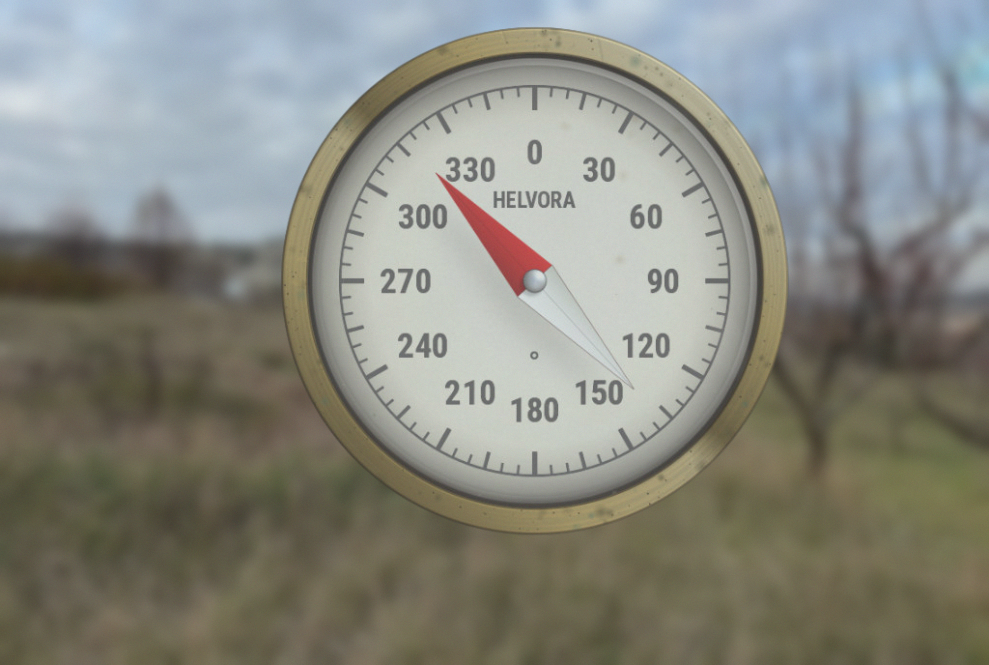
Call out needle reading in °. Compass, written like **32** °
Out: **317.5** °
